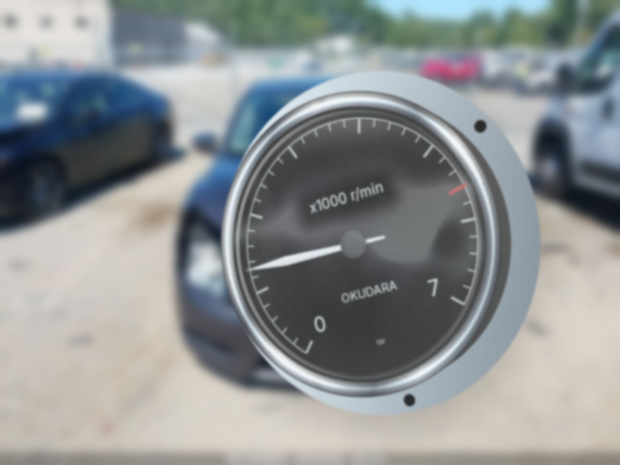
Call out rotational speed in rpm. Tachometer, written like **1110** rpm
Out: **1300** rpm
